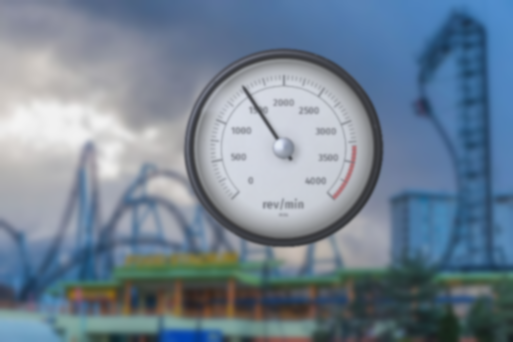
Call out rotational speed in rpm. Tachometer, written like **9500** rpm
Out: **1500** rpm
